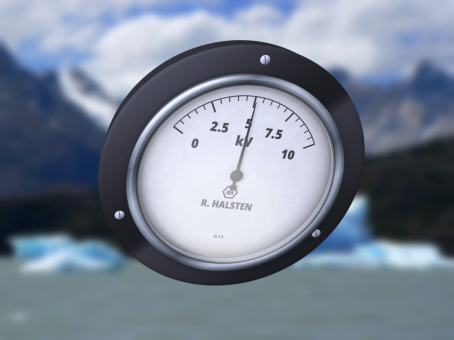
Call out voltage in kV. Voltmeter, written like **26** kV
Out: **5** kV
